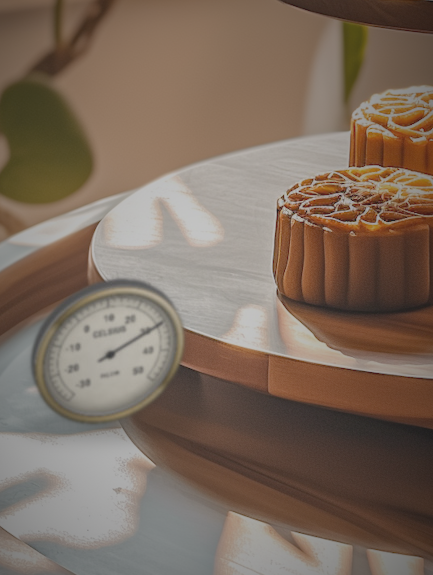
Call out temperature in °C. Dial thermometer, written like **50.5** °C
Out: **30** °C
